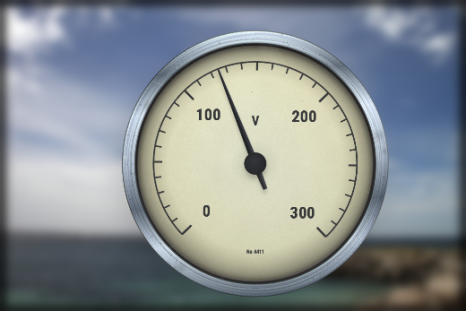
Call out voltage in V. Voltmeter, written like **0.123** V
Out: **125** V
